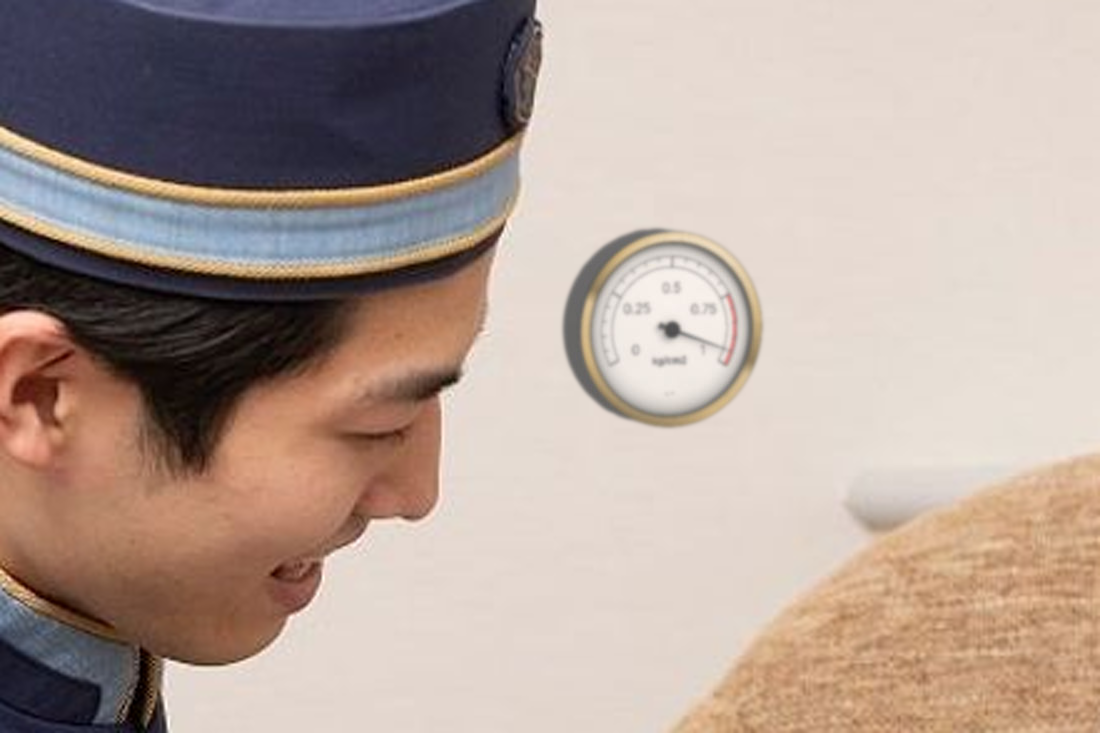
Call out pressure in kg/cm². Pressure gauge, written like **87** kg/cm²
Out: **0.95** kg/cm²
